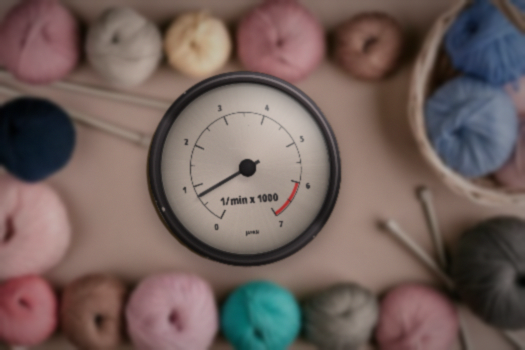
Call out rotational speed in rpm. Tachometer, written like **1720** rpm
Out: **750** rpm
